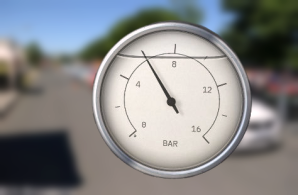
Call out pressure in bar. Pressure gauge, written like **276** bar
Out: **6** bar
